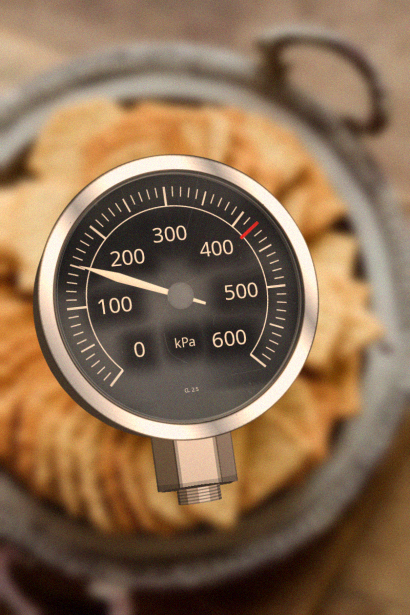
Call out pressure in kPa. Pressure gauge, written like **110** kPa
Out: **150** kPa
